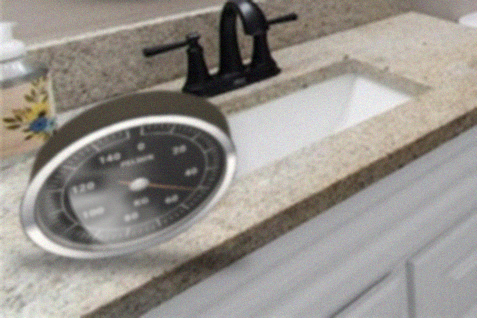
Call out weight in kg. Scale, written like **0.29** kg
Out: **50** kg
